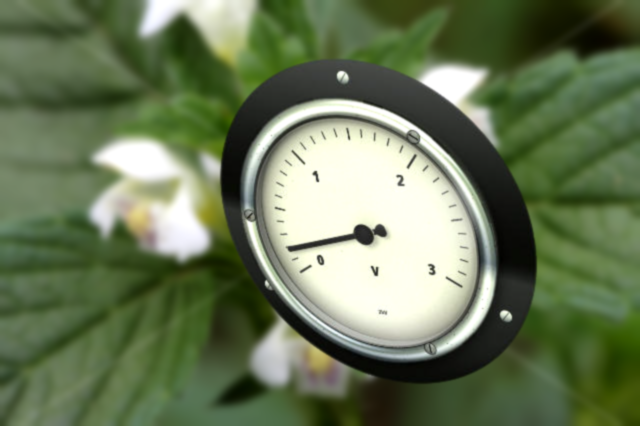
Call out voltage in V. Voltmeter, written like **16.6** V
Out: **0.2** V
